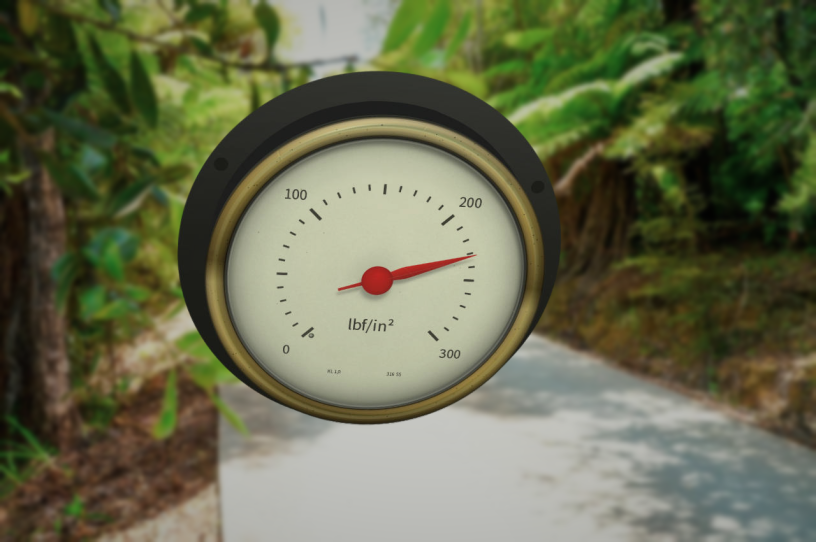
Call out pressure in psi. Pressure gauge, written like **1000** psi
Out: **230** psi
